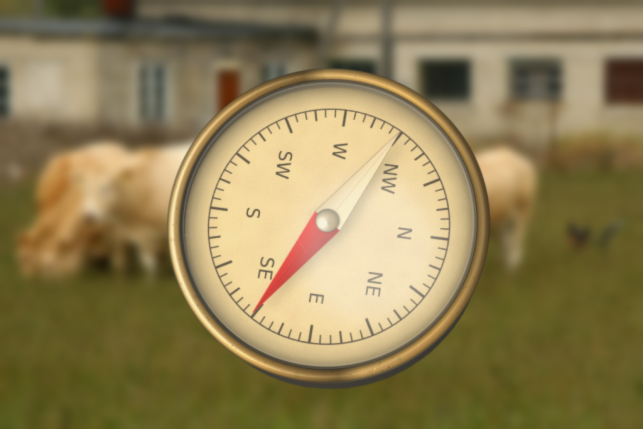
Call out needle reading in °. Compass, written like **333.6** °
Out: **120** °
